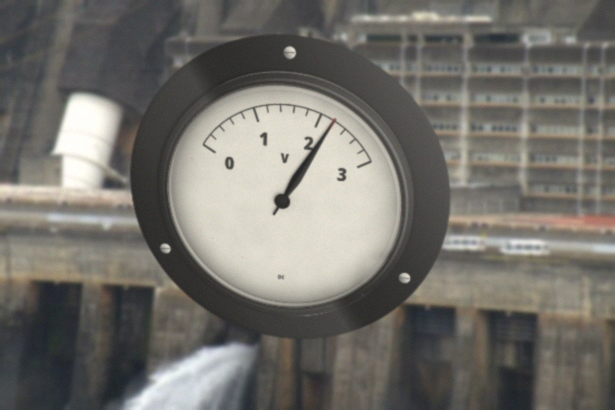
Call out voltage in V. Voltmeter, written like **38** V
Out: **2.2** V
